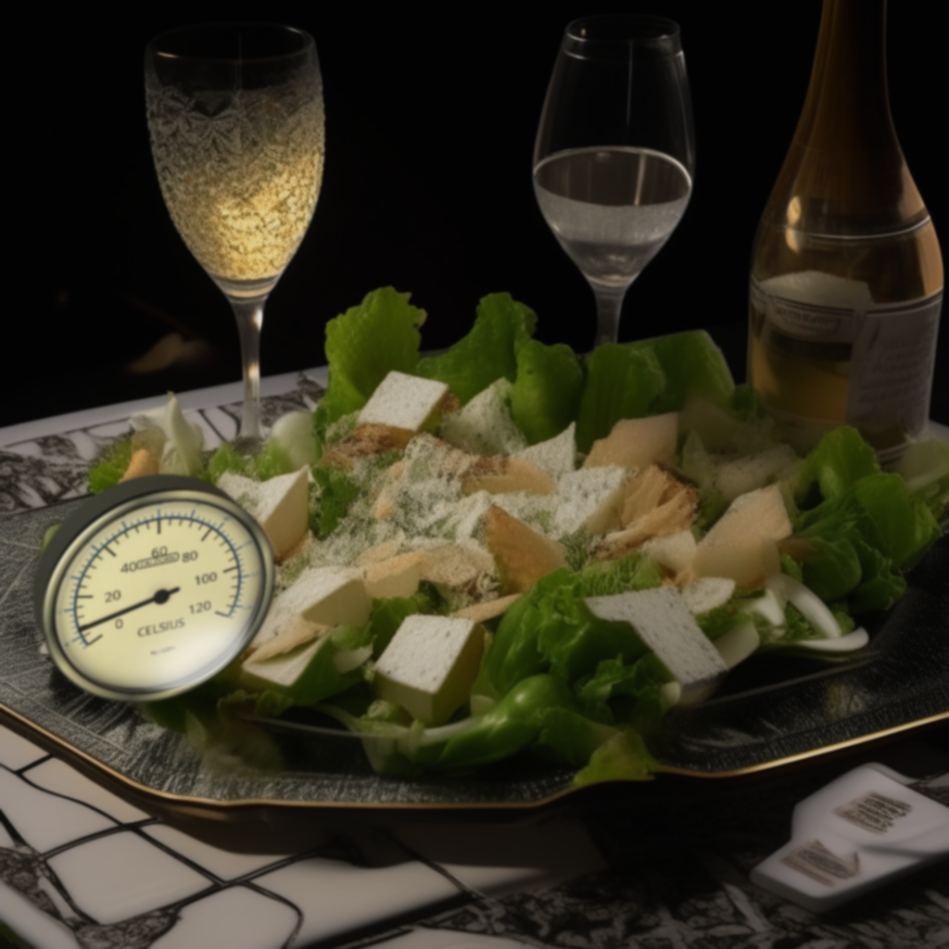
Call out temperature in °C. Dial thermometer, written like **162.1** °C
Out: **8** °C
